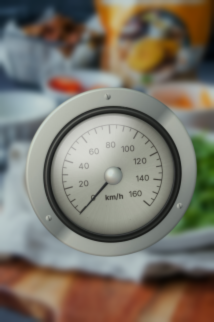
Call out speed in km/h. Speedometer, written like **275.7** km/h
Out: **0** km/h
